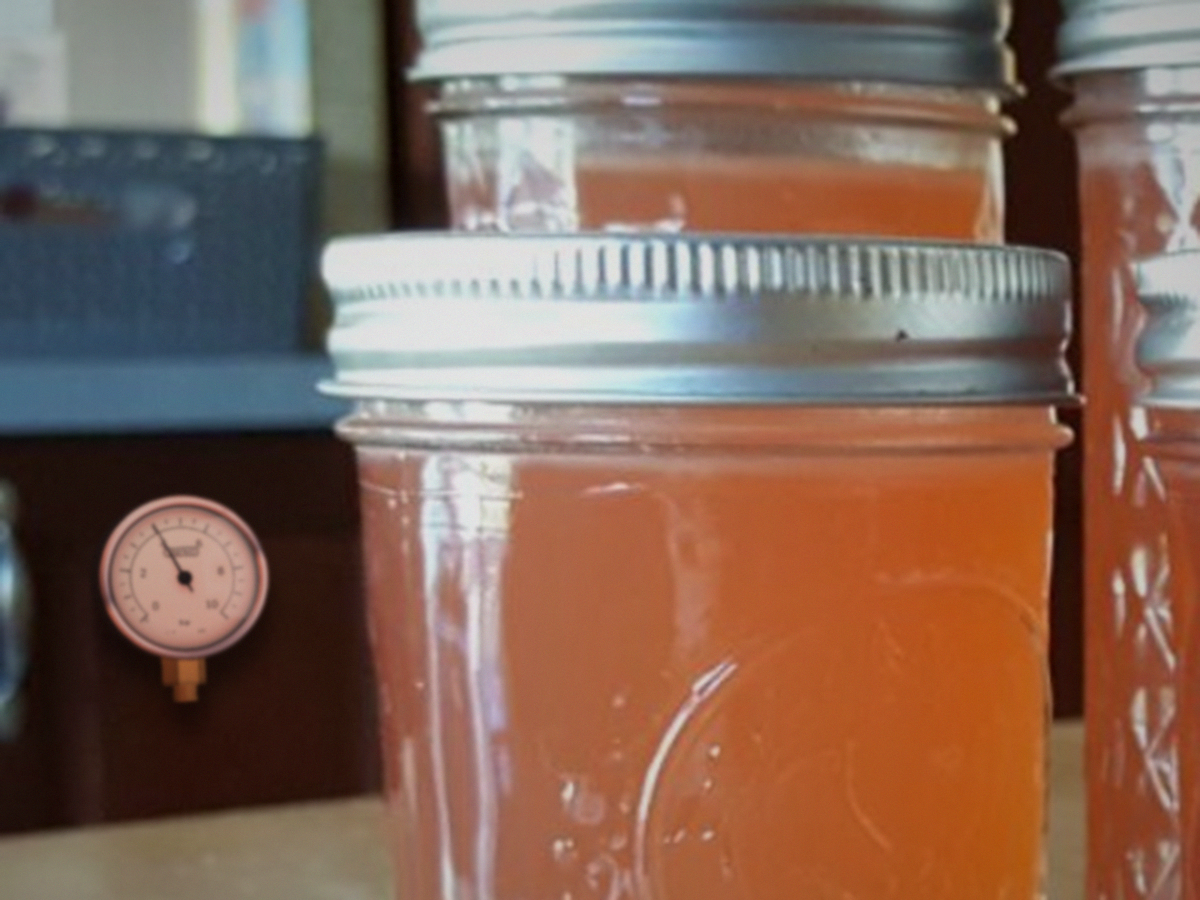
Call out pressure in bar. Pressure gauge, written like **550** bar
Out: **4** bar
